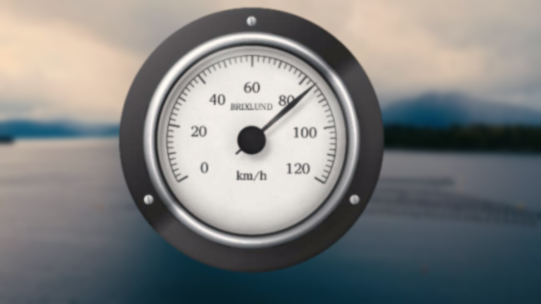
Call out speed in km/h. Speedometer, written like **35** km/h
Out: **84** km/h
